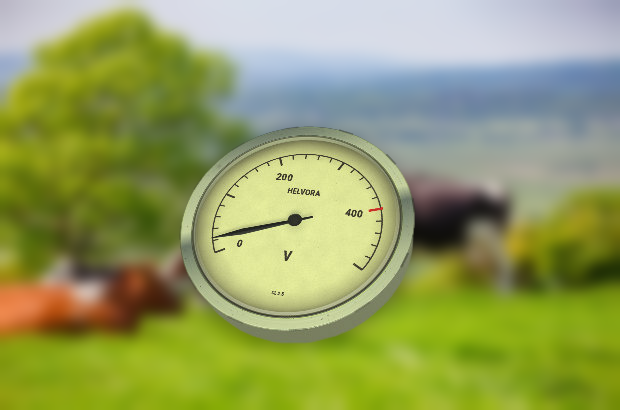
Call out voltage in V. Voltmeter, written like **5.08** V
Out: **20** V
